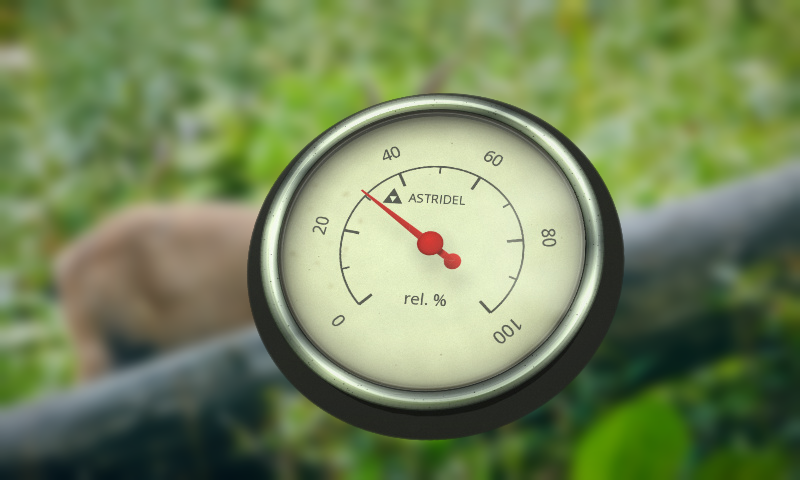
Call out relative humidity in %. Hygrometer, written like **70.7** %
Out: **30** %
